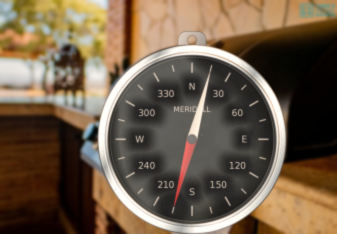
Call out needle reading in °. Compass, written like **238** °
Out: **195** °
